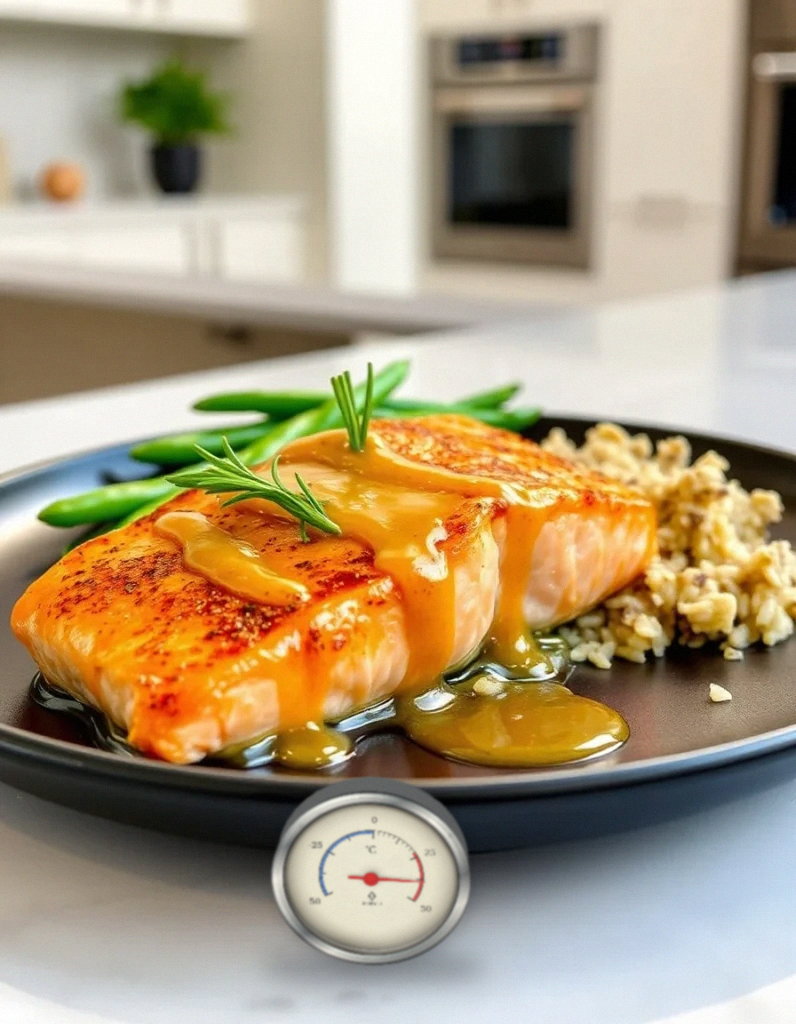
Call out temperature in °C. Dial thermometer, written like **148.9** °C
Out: **37.5** °C
